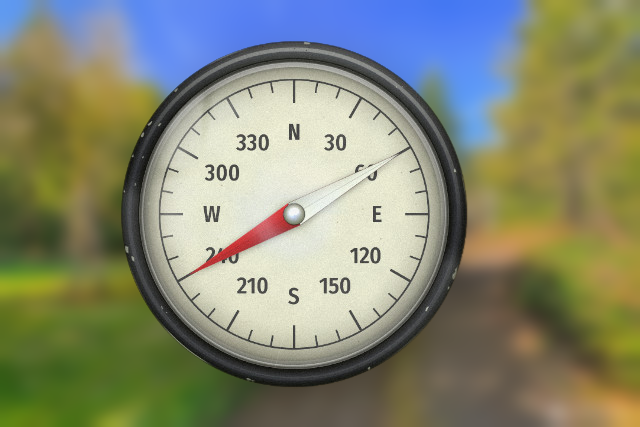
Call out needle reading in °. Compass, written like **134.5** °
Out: **240** °
